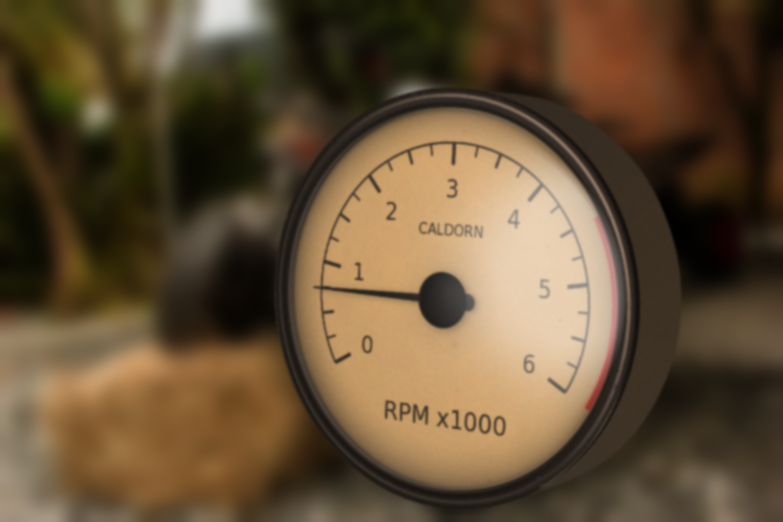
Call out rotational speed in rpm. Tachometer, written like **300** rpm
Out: **750** rpm
